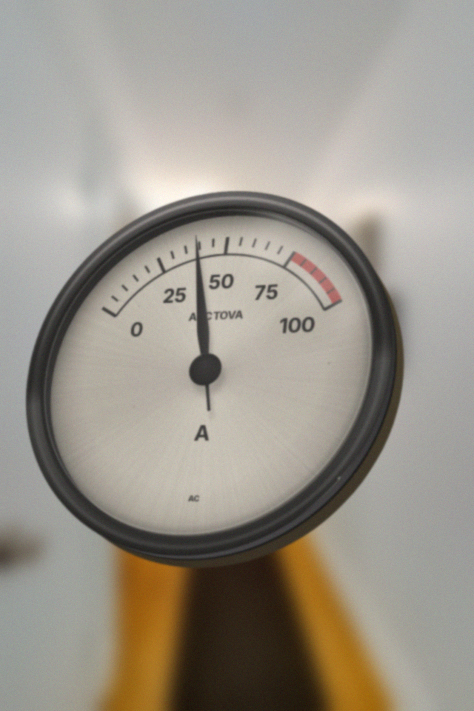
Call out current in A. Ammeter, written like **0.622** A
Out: **40** A
